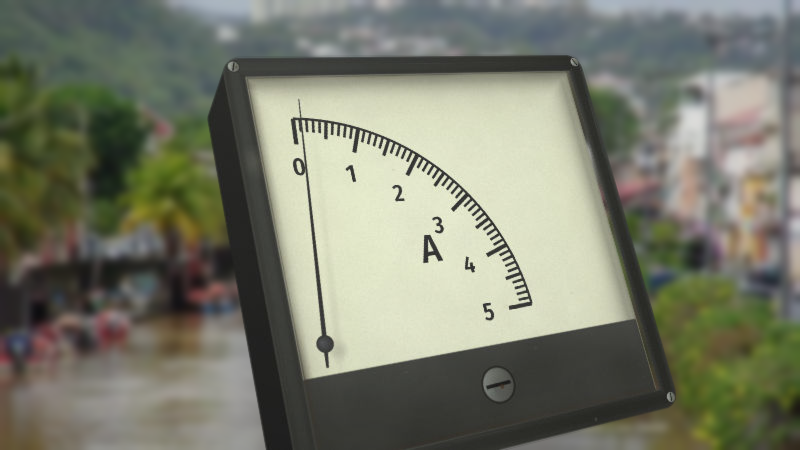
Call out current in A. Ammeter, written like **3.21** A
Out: **0.1** A
